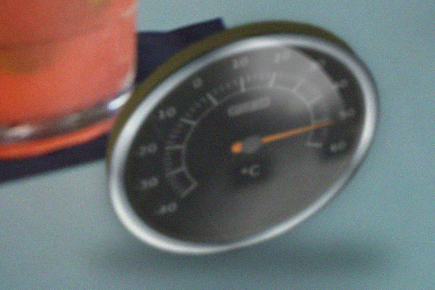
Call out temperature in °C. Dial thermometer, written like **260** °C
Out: **50** °C
